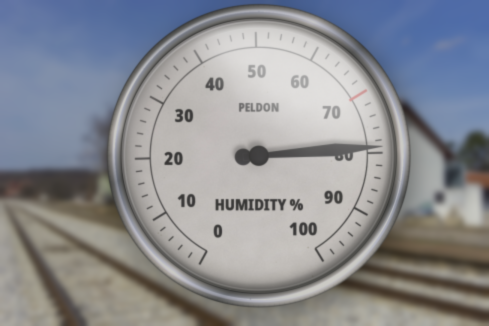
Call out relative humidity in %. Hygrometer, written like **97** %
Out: **79** %
